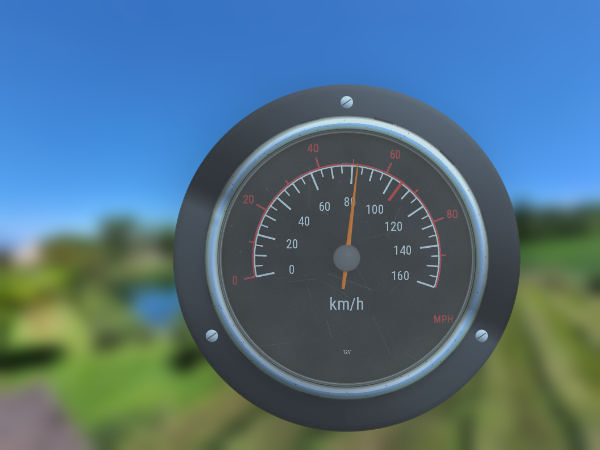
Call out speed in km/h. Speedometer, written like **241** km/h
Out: **82.5** km/h
